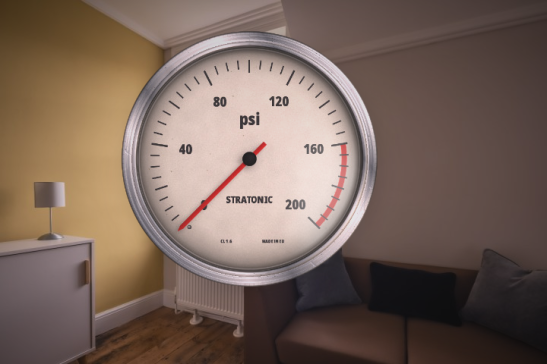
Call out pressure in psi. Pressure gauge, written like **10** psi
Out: **0** psi
